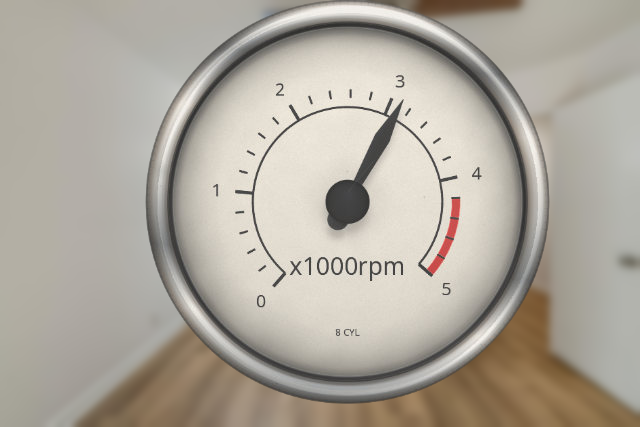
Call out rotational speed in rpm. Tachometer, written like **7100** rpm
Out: **3100** rpm
